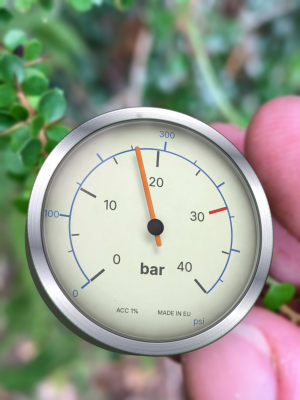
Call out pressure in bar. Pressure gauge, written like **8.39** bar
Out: **17.5** bar
